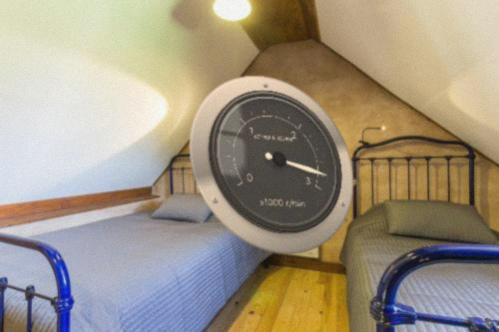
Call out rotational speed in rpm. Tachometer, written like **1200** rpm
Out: **2800** rpm
